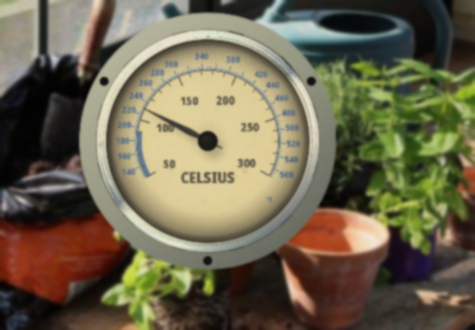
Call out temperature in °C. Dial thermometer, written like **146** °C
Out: **110** °C
